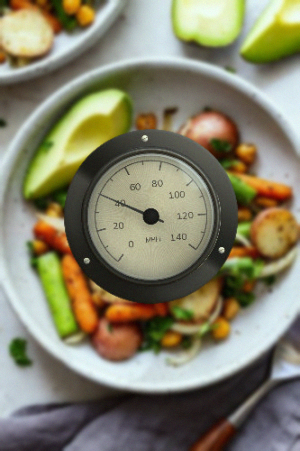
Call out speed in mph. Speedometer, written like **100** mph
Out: **40** mph
